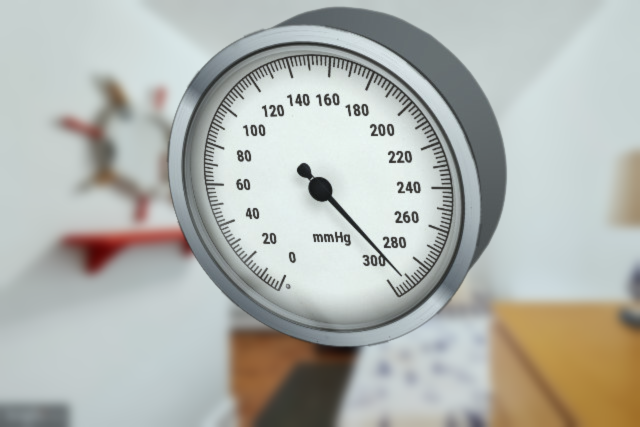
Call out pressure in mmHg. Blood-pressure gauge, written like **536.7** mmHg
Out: **290** mmHg
